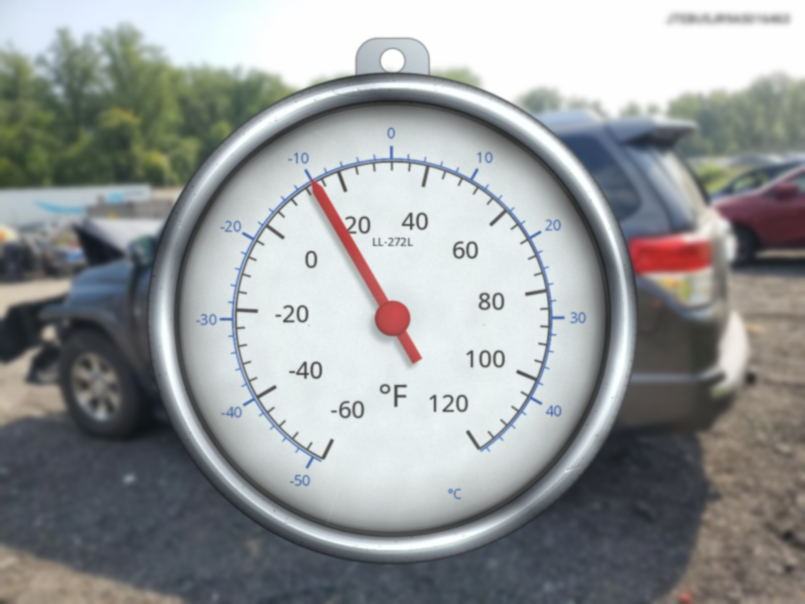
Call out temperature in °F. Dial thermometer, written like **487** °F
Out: **14** °F
